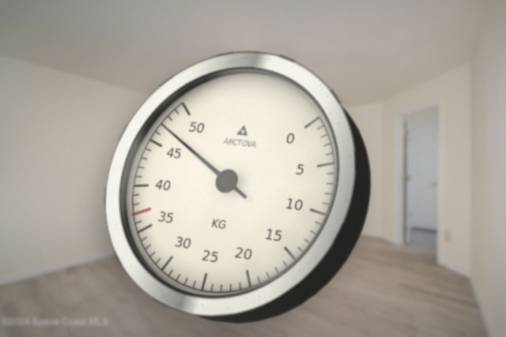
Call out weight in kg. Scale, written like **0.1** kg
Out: **47** kg
